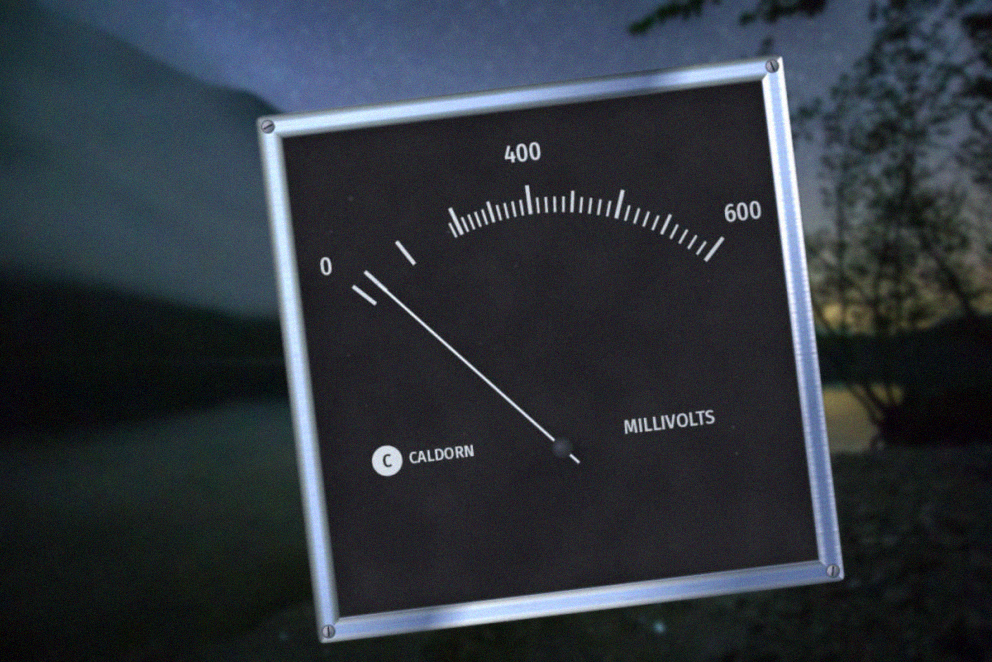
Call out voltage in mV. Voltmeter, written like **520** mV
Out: **100** mV
